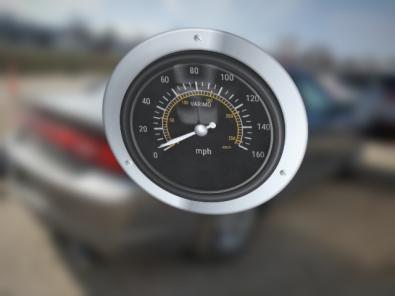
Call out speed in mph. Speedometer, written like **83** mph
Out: **5** mph
